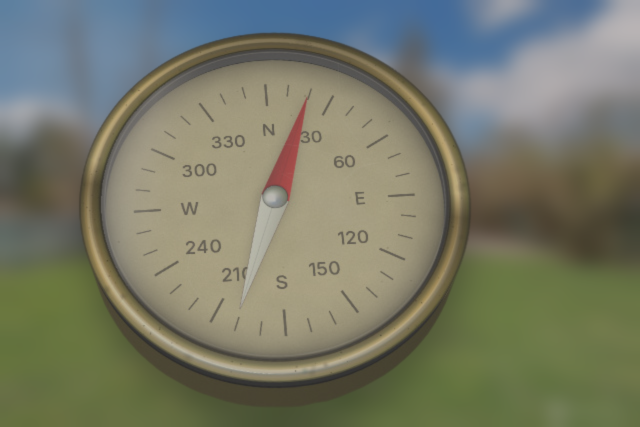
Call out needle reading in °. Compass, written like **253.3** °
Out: **20** °
